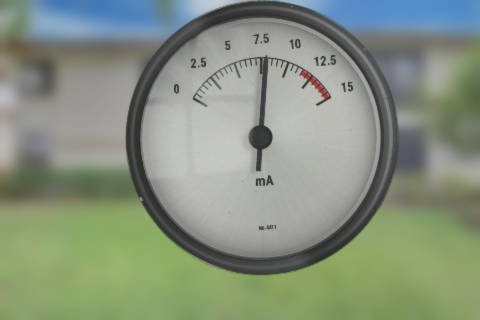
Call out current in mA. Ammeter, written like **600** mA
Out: **8** mA
